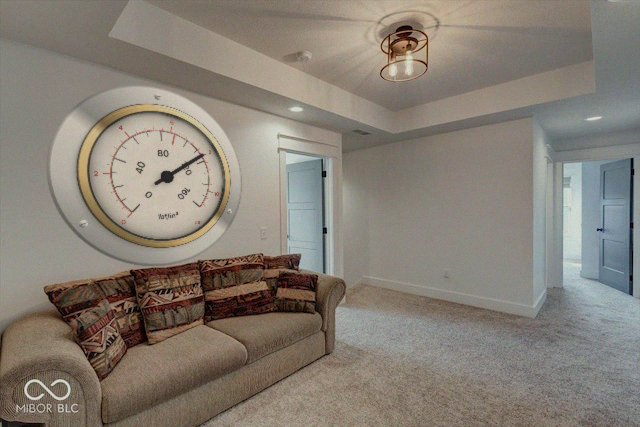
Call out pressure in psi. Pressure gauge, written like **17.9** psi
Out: **115** psi
